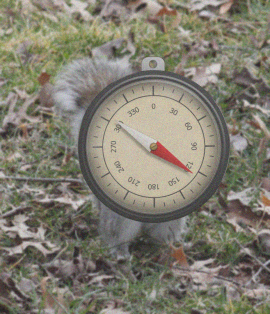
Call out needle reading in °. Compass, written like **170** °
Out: **125** °
